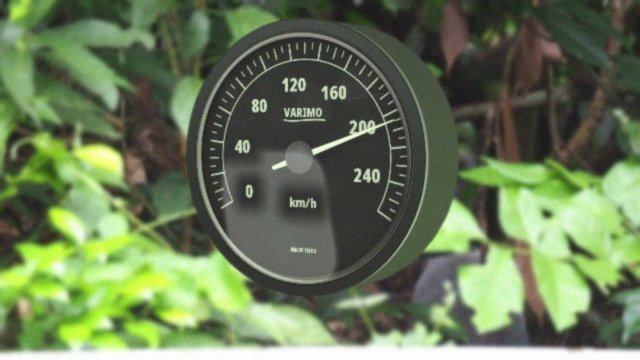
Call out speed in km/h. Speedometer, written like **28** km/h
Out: **205** km/h
